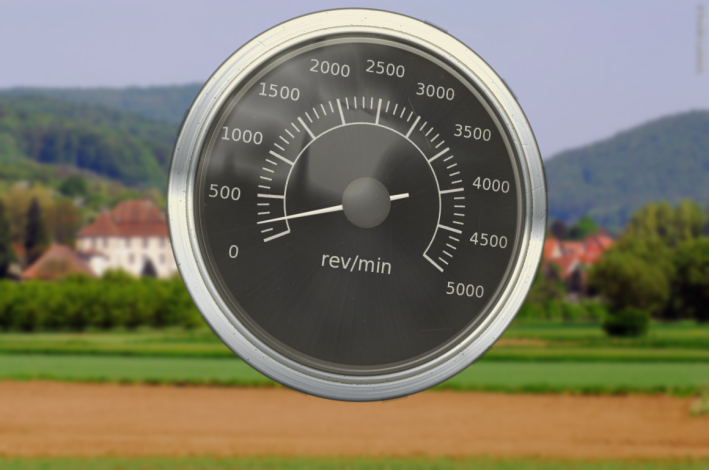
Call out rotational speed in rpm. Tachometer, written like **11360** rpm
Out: **200** rpm
